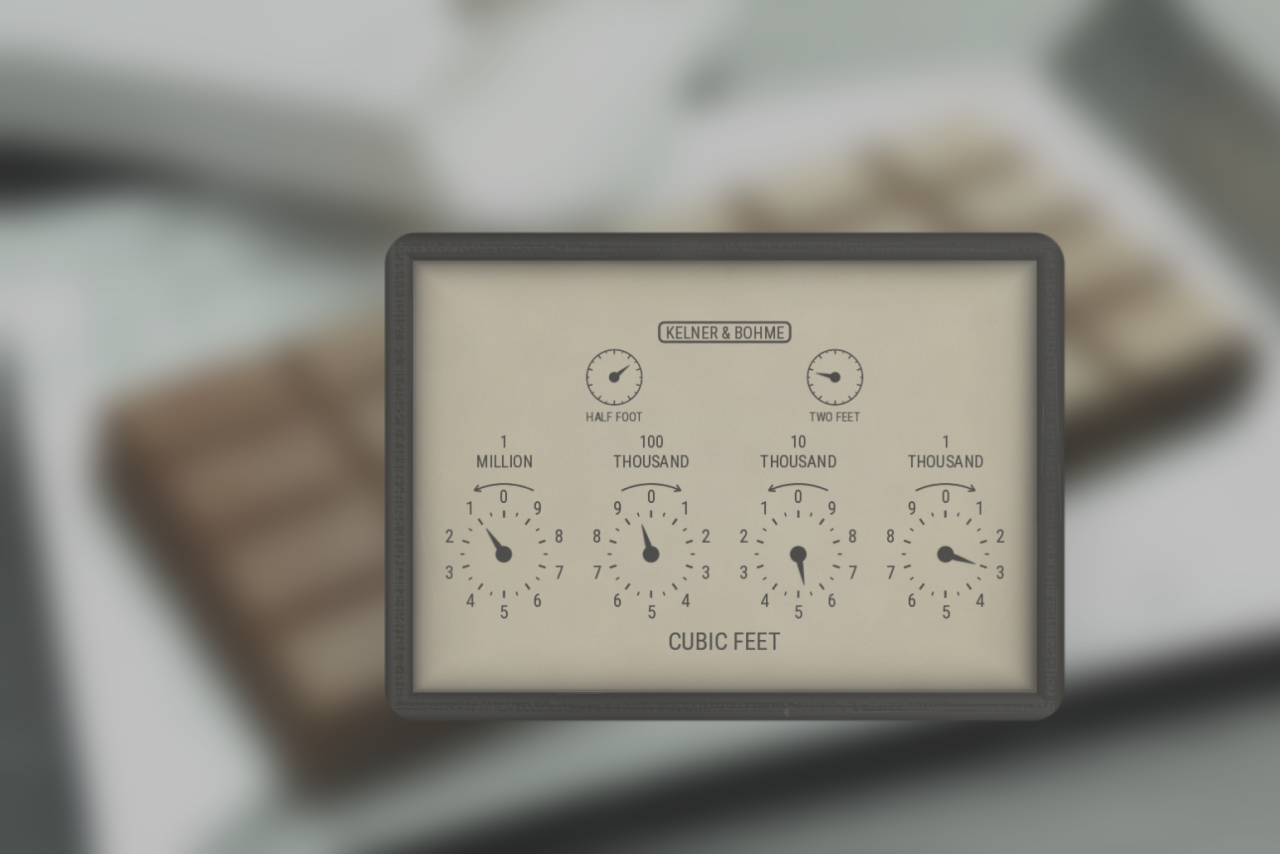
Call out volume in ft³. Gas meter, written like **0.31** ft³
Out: **95300** ft³
